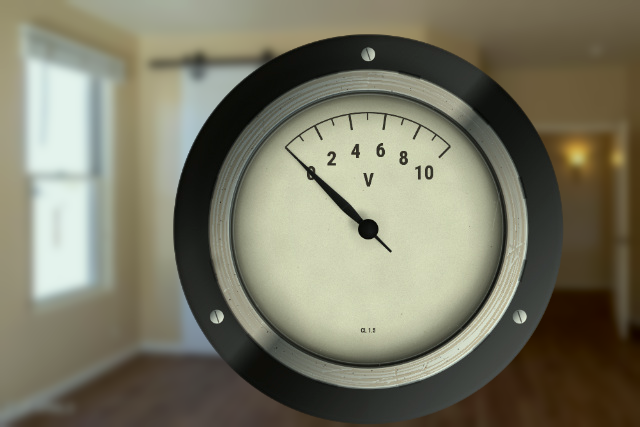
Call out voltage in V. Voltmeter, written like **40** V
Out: **0** V
